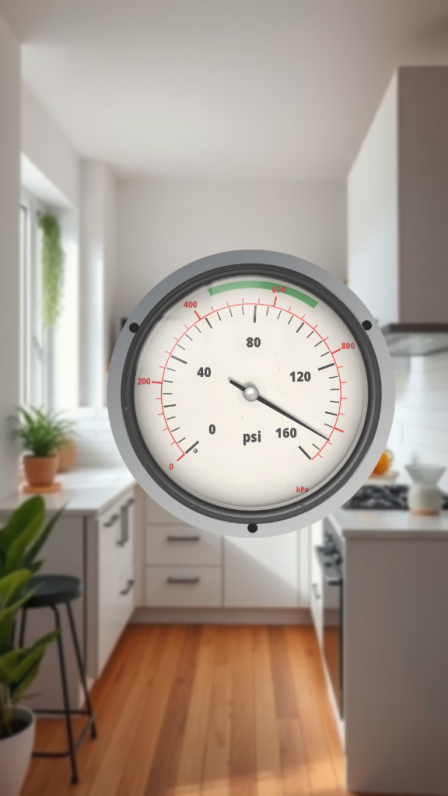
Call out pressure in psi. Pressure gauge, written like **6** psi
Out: **150** psi
